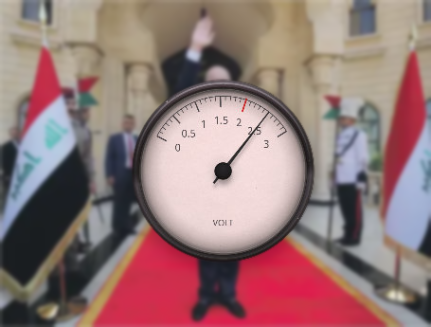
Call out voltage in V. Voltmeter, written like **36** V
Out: **2.5** V
